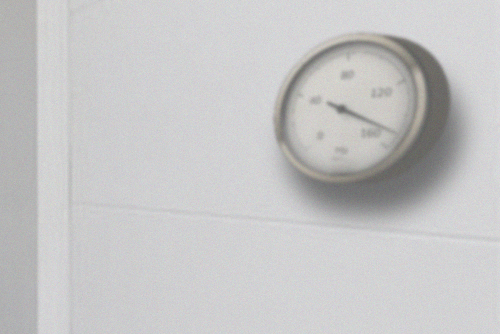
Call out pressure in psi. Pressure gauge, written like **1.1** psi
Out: **150** psi
